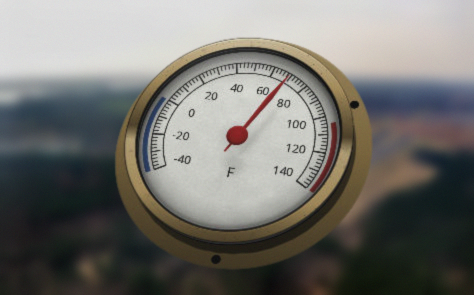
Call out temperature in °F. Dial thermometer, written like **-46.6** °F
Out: **70** °F
